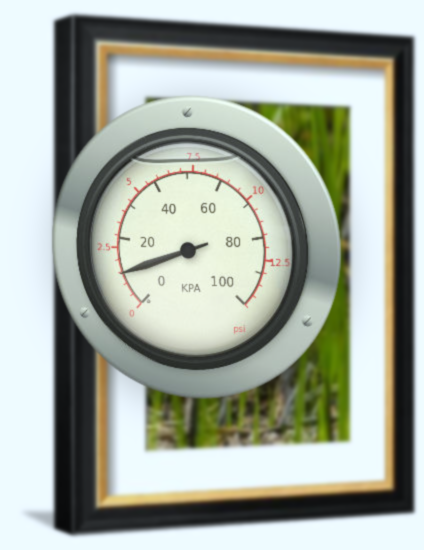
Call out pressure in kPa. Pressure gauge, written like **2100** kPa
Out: **10** kPa
